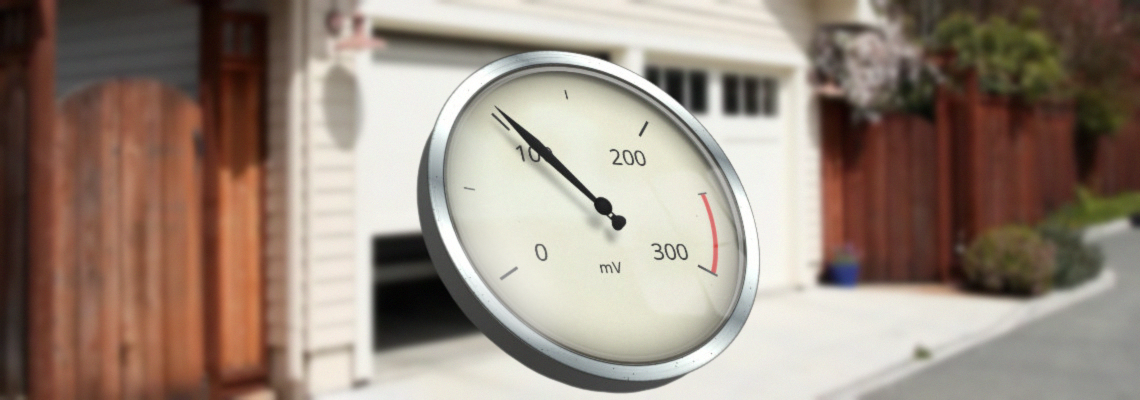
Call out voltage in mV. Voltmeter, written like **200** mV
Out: **100** mV
